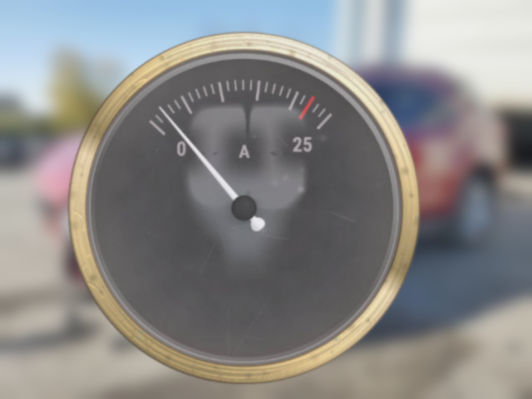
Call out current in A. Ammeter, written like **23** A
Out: **2** A
